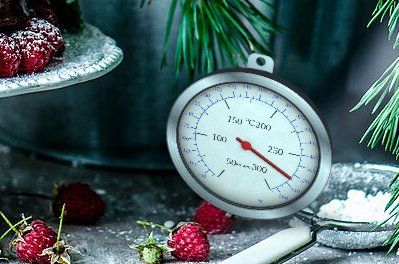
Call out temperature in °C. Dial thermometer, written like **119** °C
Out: **275** °C
